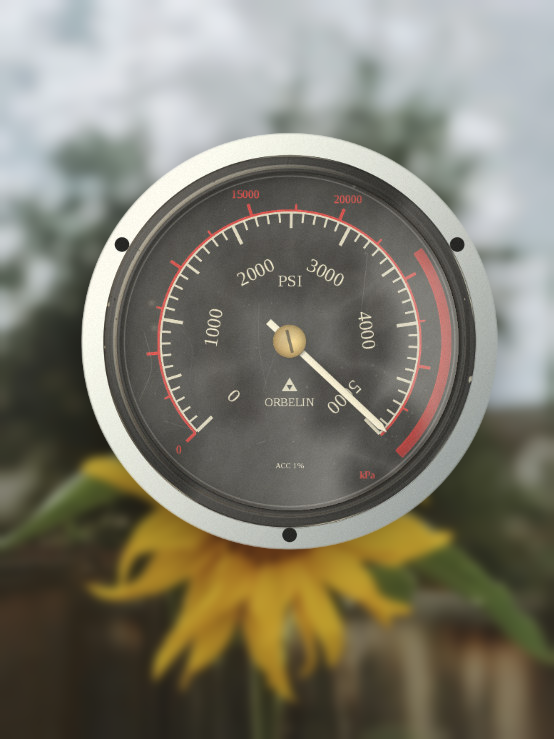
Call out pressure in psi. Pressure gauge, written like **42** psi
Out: **4950** psi
